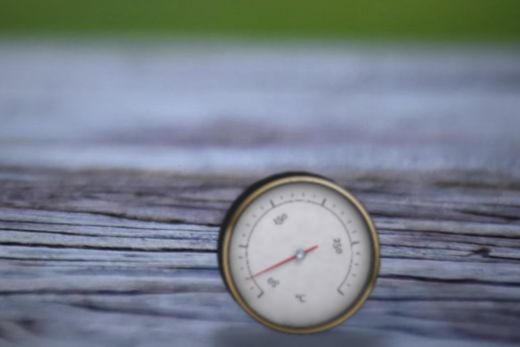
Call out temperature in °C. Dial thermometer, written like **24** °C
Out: **70** °C
